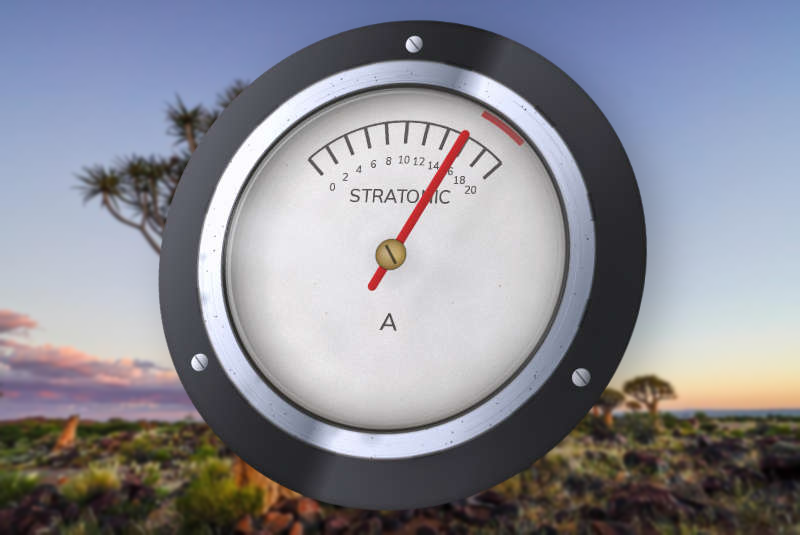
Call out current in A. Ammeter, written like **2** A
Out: **16** A
